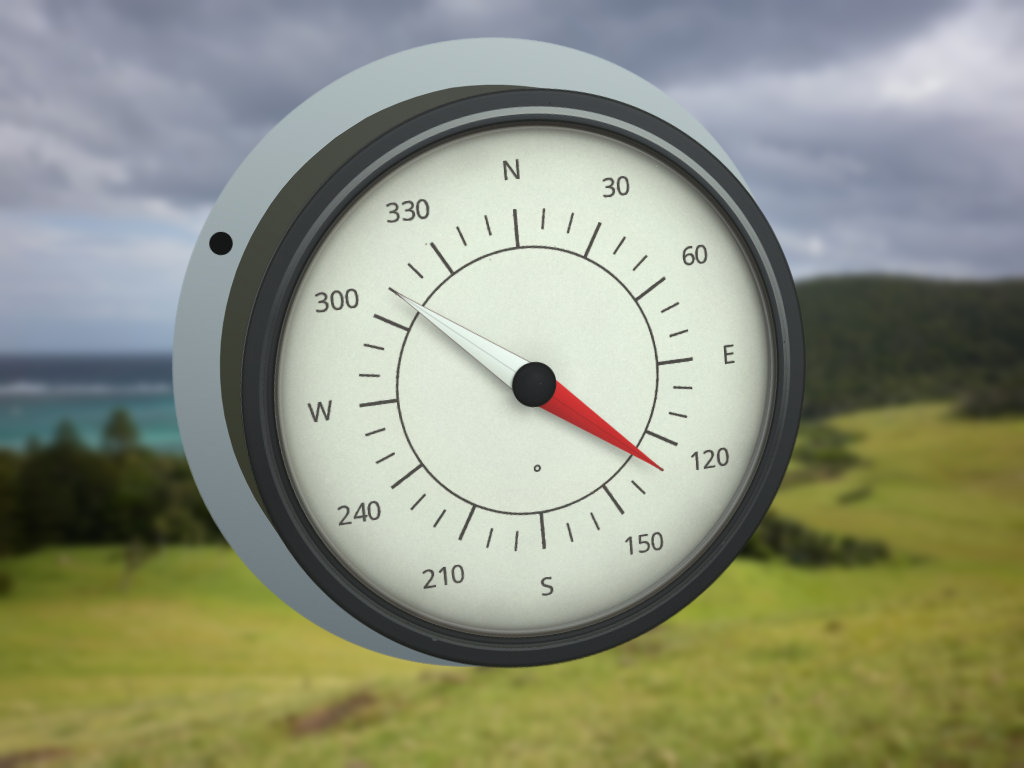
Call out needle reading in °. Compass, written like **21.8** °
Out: **130** °
